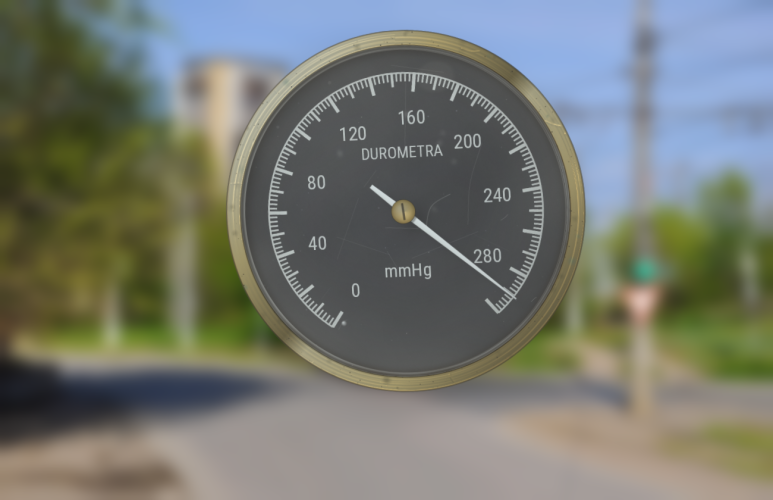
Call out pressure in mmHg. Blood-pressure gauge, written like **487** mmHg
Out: **290** mmHg
